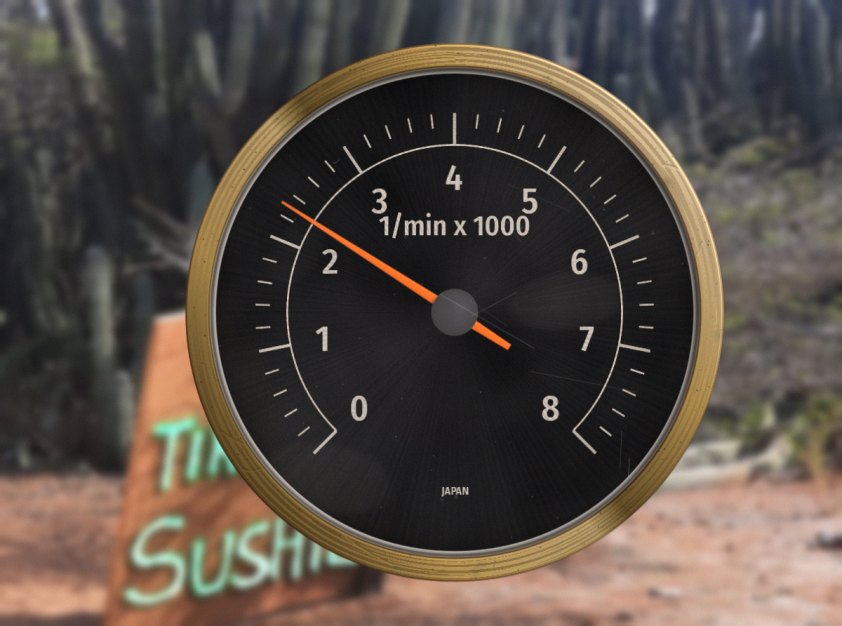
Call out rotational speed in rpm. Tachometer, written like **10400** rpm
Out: **2300** rpm
